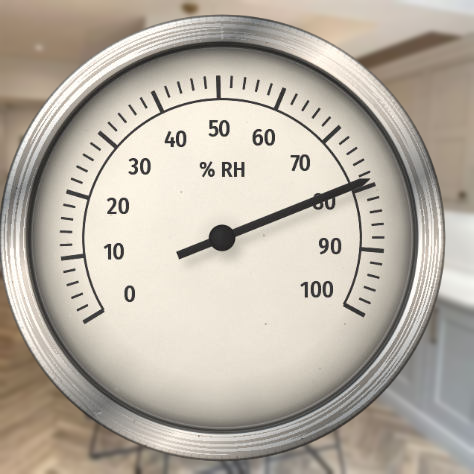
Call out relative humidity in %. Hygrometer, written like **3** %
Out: **79** %
